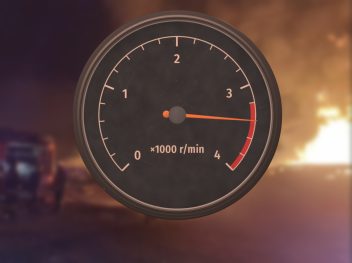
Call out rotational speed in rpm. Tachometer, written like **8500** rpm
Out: **3400** rpm
